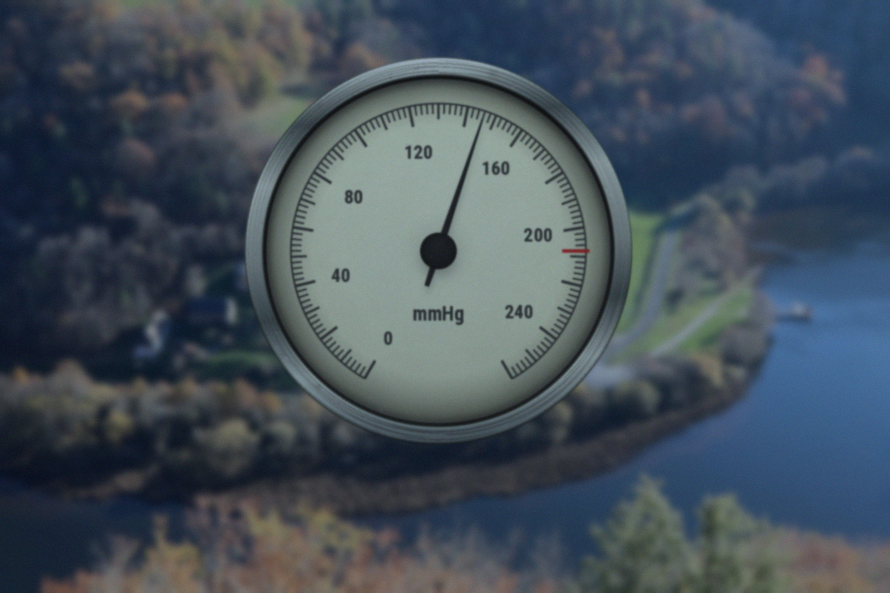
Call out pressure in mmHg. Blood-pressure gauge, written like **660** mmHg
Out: **146** mmHg
